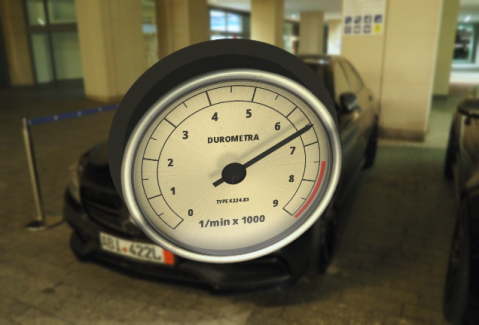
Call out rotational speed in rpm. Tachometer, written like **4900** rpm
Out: **6500** rpm
